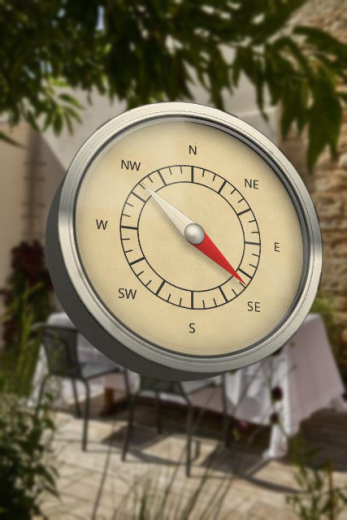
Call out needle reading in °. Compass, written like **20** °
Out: **130** °
